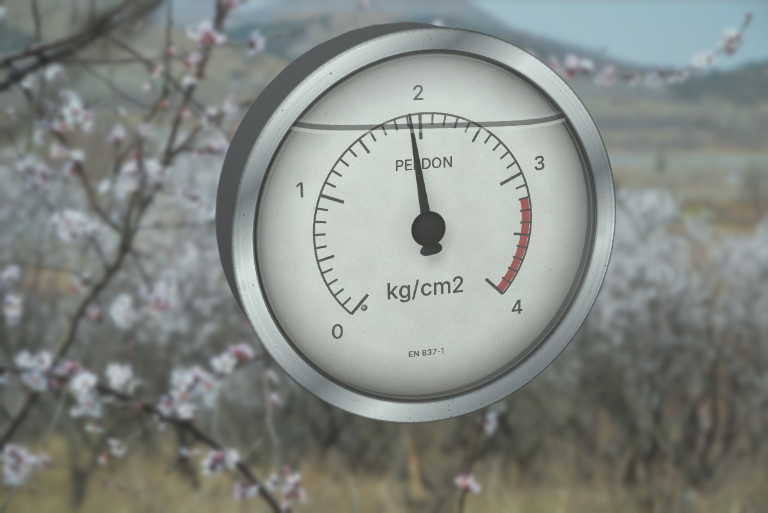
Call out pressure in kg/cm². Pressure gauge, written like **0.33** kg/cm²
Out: **1.9** kg/cm²
